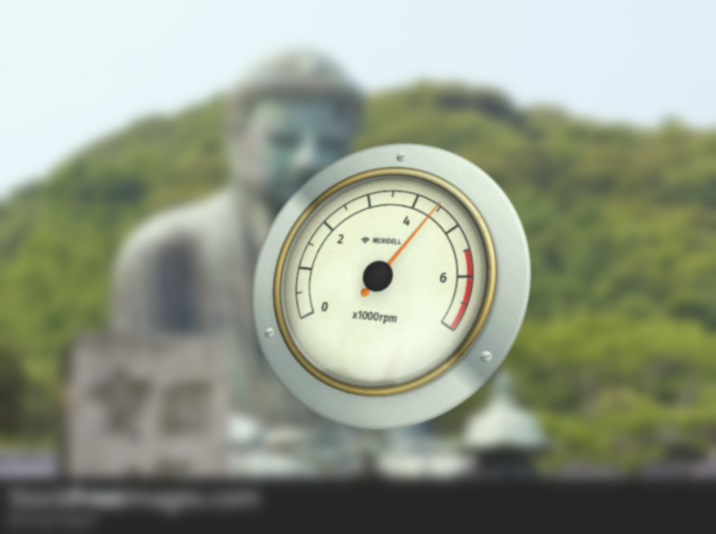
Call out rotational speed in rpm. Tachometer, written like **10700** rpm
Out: **4500** rpm
